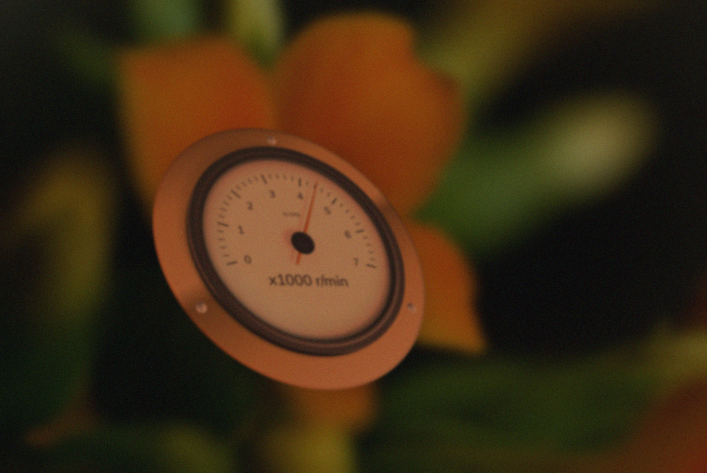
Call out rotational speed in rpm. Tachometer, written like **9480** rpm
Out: **4400** rpm
